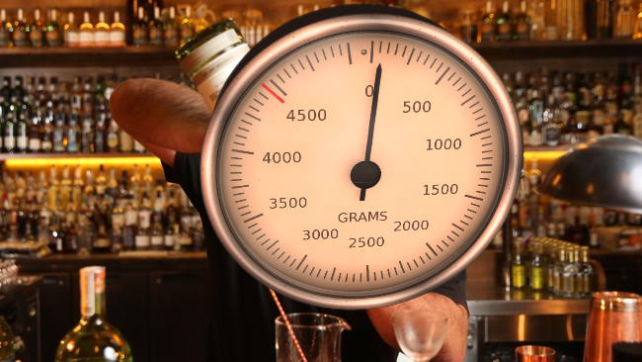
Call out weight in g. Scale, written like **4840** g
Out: **50** g
